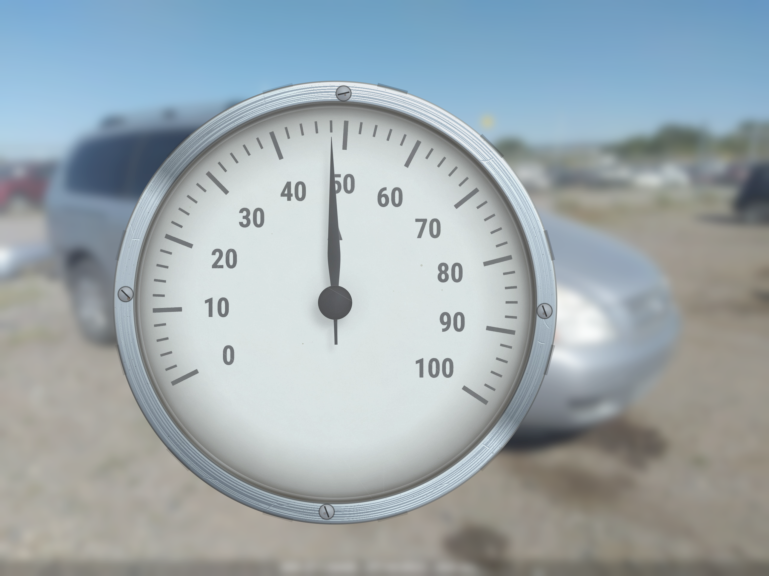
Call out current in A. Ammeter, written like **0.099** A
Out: **48** A
